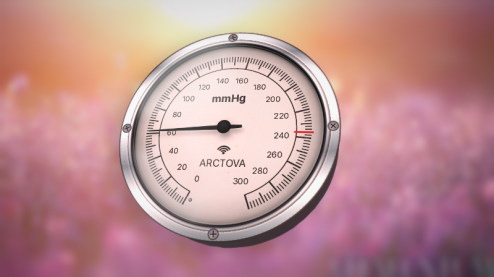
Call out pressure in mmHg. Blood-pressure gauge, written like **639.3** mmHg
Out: **60** mmHg
